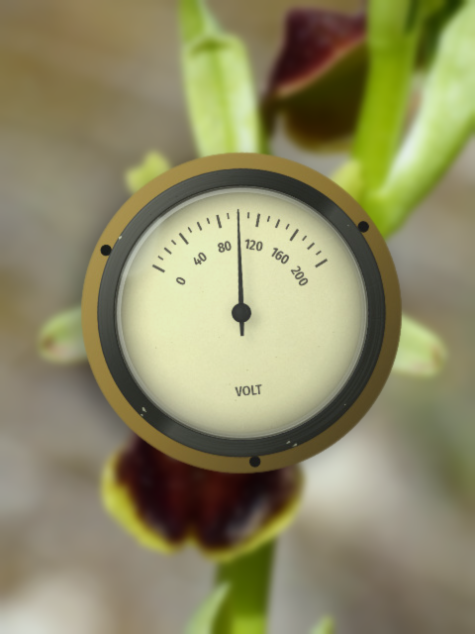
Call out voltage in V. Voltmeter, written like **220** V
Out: **100** V
